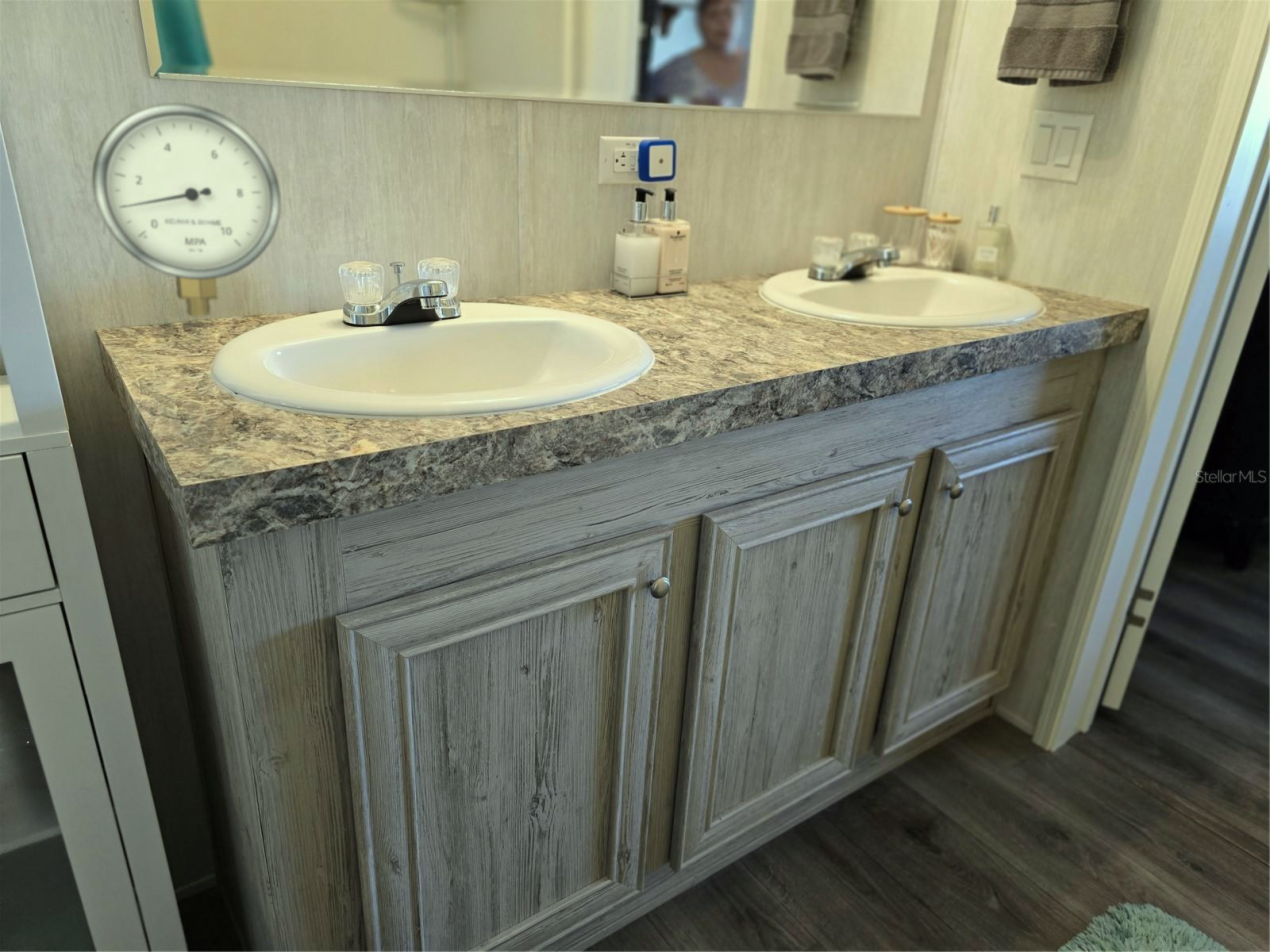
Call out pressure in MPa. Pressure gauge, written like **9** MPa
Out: **1** MPa
